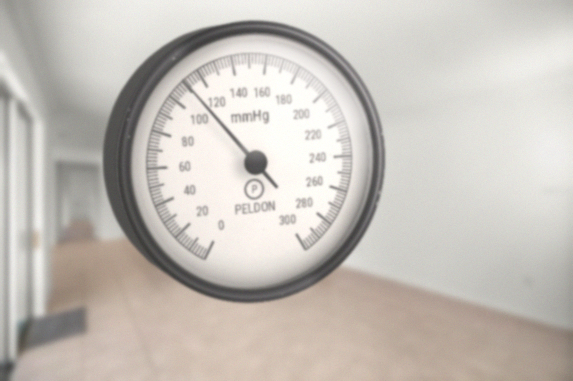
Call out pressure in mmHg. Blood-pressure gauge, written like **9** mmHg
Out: **110** mmHg
